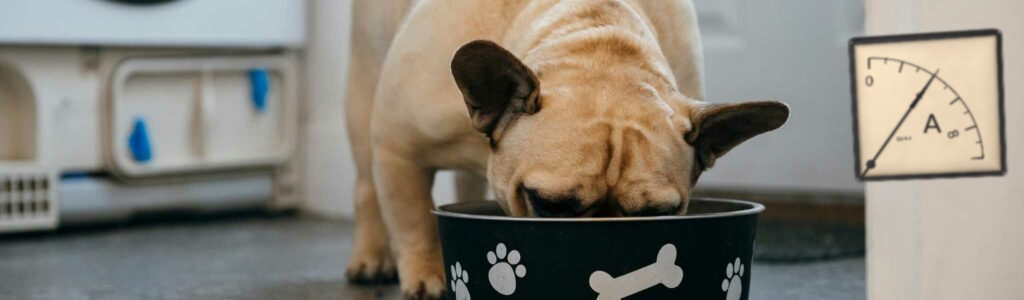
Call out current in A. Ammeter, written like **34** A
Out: **4** A
